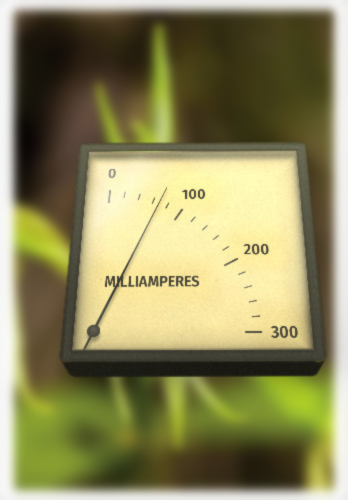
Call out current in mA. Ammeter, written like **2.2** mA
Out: **70** mA
